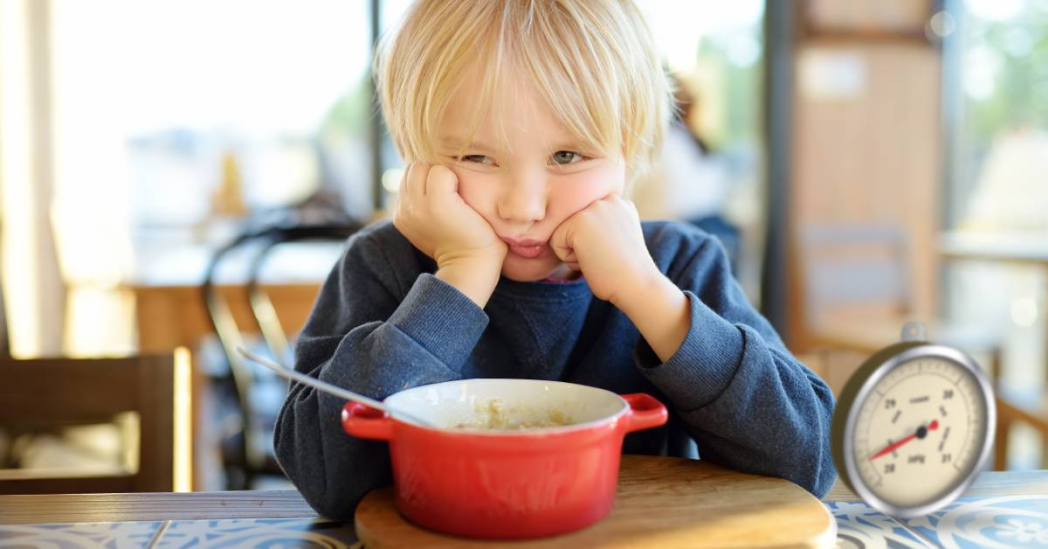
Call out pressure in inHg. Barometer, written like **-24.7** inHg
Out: **28.3** inHg
